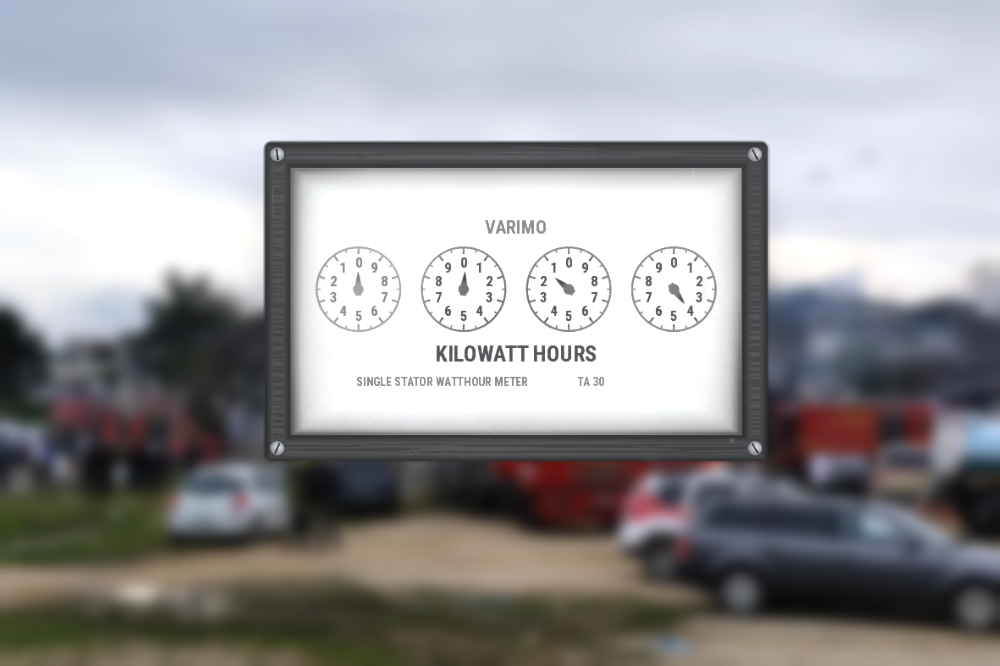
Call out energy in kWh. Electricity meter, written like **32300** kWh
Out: **14** kWh
